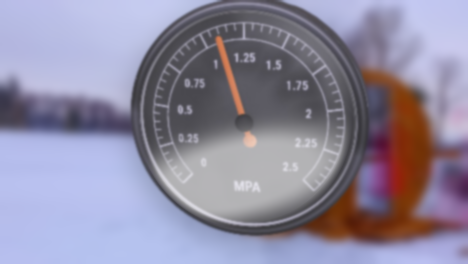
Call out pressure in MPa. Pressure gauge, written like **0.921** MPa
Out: **1.1** MPa
